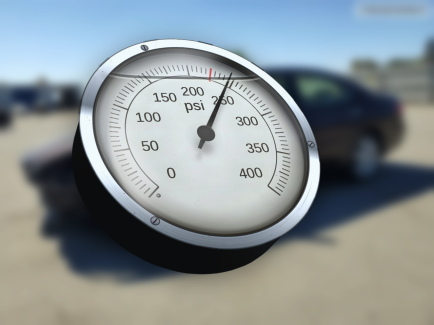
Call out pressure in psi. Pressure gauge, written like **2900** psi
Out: **245** psi
